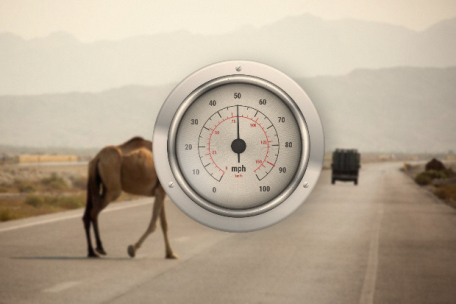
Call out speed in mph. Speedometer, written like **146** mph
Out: **50** mph
